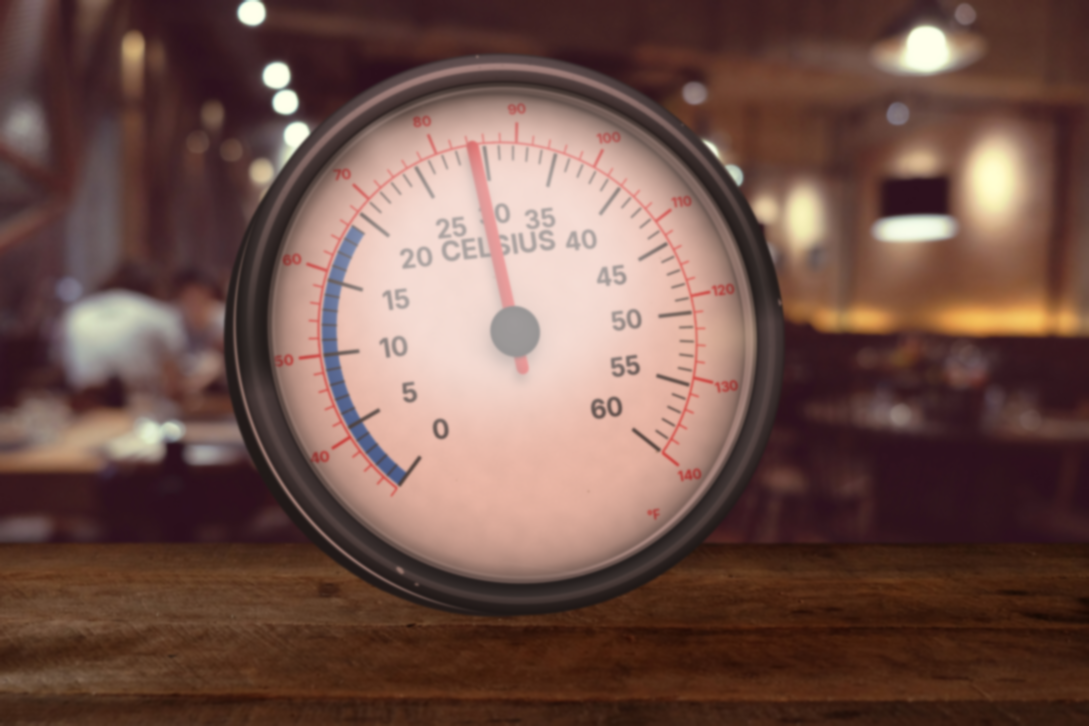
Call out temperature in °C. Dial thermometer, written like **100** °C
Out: **29** °C
